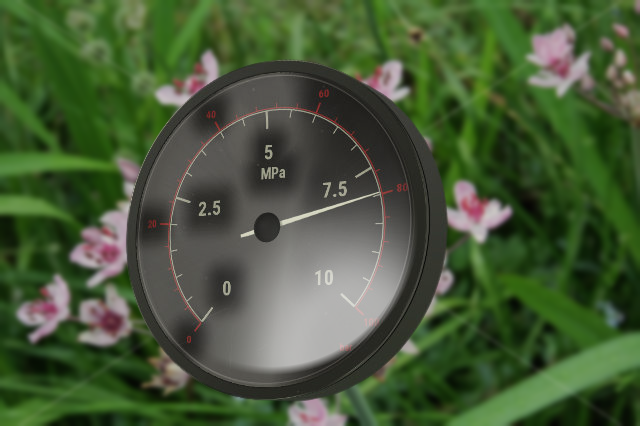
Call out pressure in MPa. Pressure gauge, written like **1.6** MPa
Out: **8** MPa
